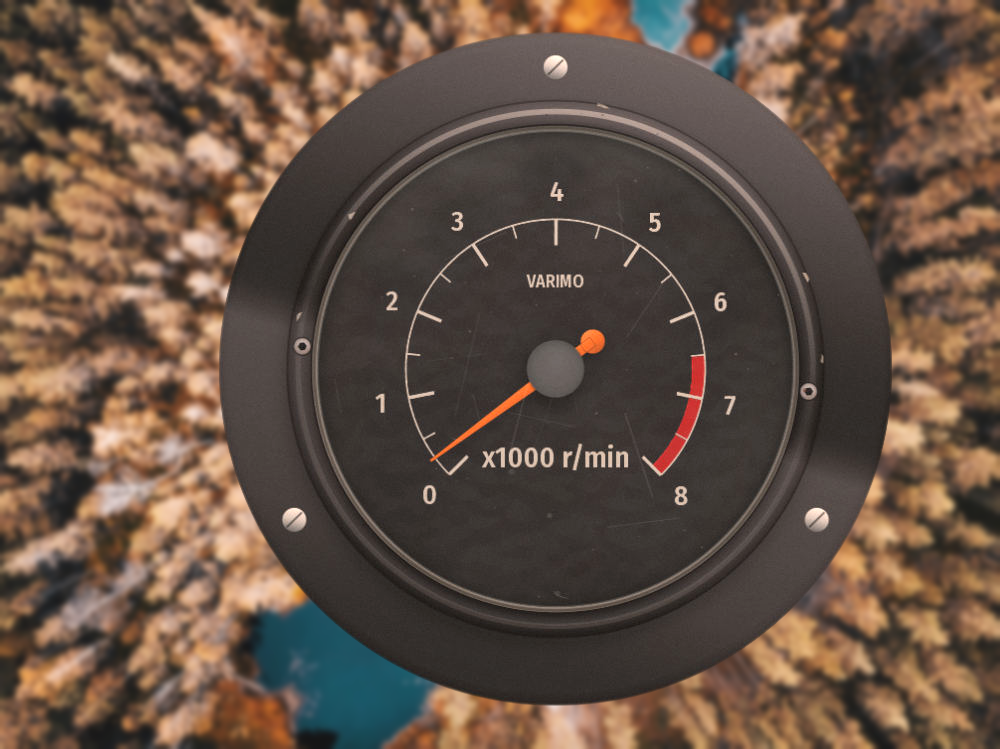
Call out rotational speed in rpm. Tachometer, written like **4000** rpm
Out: **250** rpm
